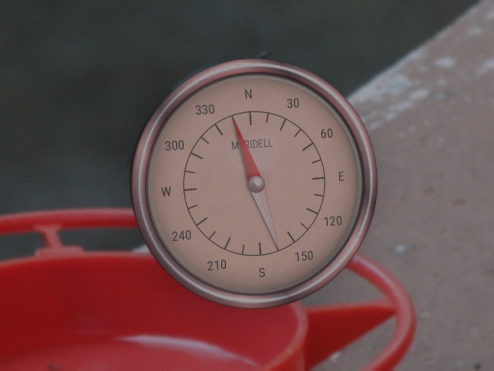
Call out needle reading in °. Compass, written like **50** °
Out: **345** °
